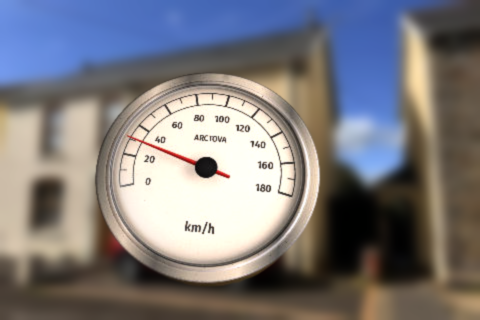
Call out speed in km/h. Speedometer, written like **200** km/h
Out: **30** km/h
